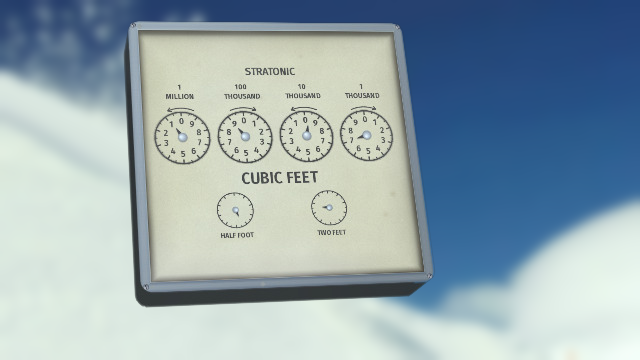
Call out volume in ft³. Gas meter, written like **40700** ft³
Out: **89700** ft³
